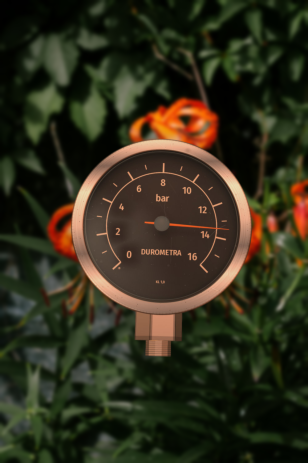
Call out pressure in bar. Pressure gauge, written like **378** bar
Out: **13.5** bar
